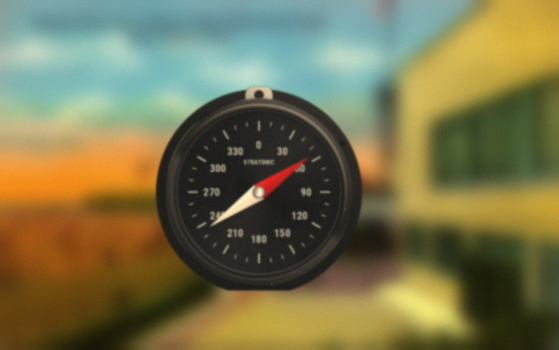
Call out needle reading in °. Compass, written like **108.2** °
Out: **55** °
